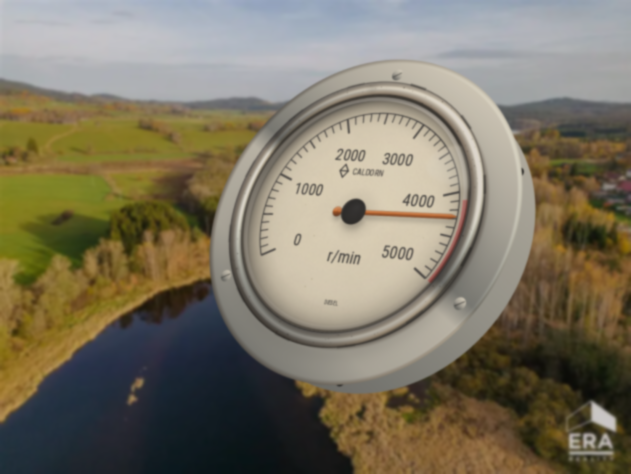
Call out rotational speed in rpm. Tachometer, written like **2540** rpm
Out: **4300** rpm
